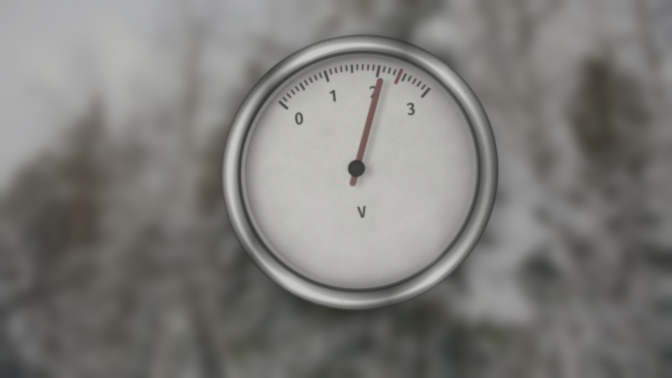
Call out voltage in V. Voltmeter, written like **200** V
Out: **2.1** V
